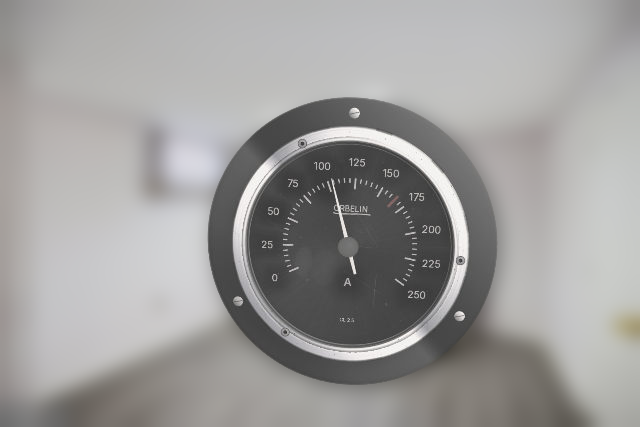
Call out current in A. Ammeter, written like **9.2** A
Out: **105** A
